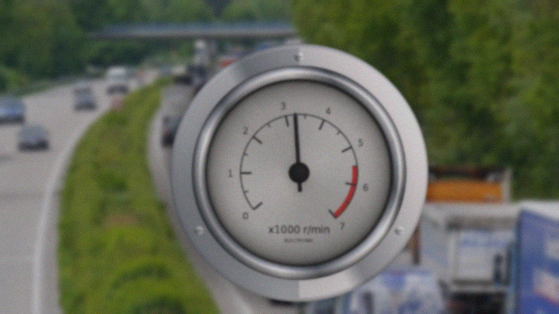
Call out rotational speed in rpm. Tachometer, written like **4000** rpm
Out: **3250** rpm
